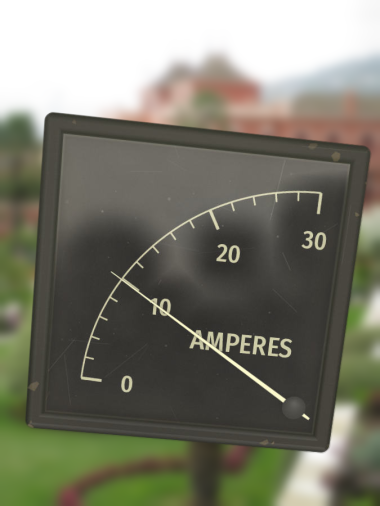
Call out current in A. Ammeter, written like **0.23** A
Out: **10** A
